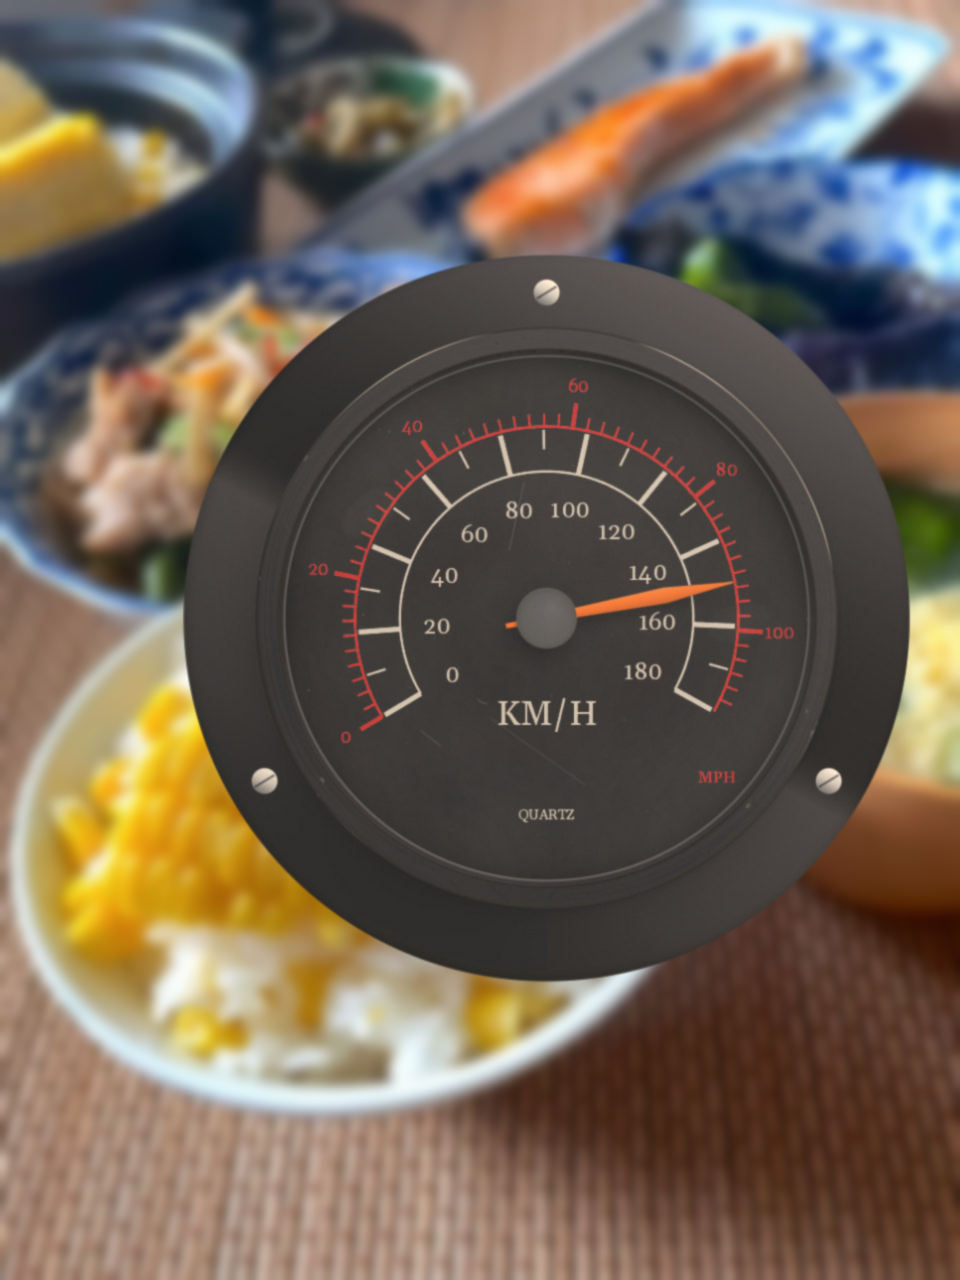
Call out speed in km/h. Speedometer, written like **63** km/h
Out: **150** km/h
